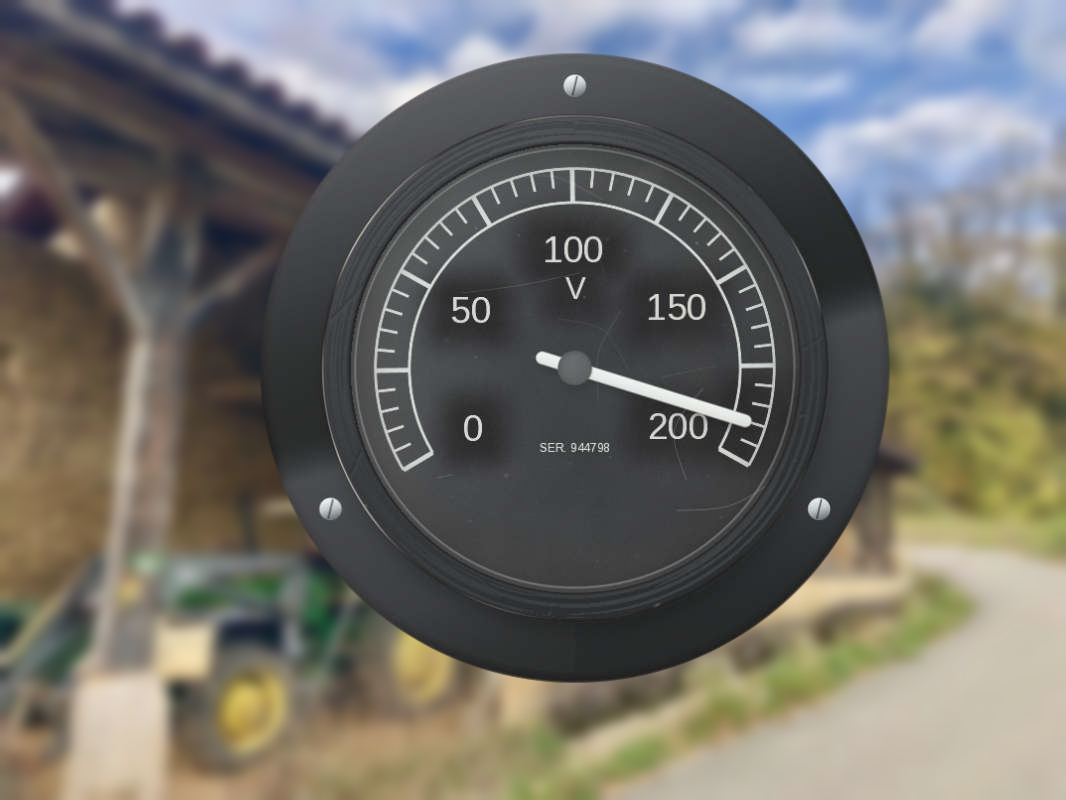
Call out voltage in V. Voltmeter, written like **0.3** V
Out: **190** V
